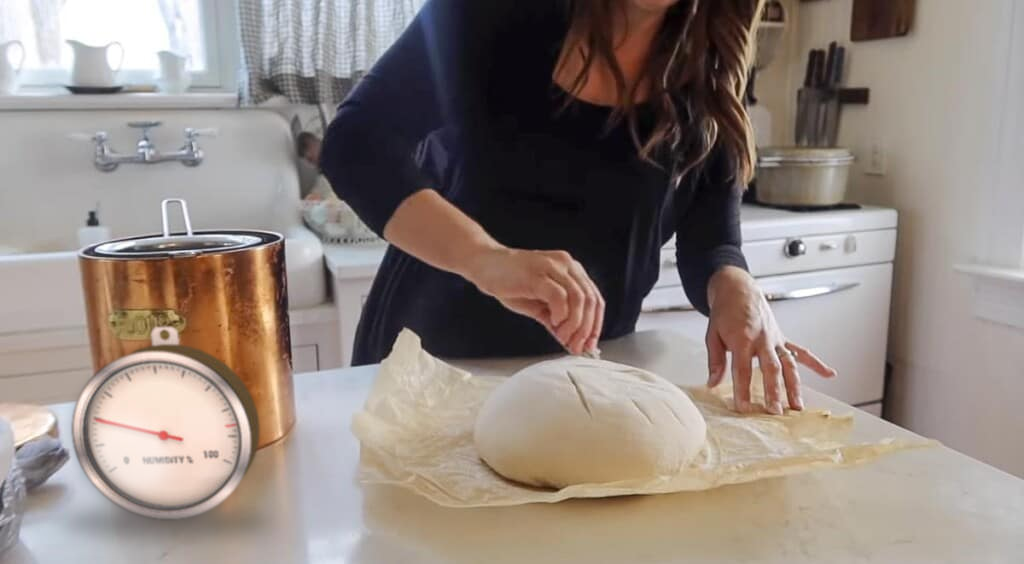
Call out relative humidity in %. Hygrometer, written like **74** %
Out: **20** %
